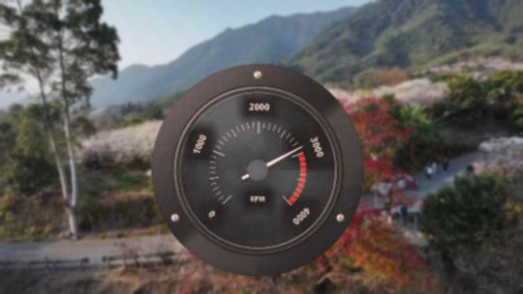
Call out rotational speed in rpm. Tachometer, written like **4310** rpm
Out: **2900** rpm
